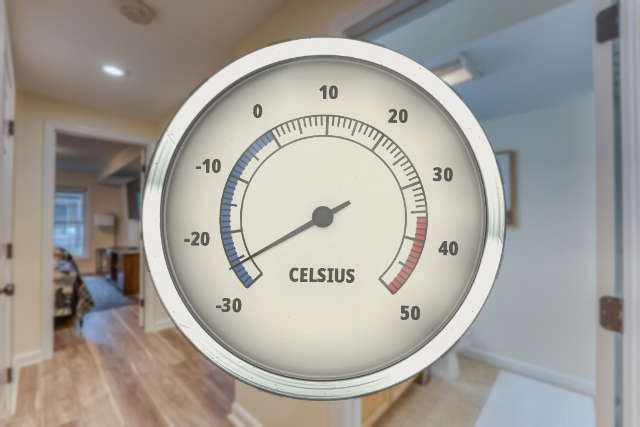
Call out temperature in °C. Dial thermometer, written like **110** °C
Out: **-26** °C
